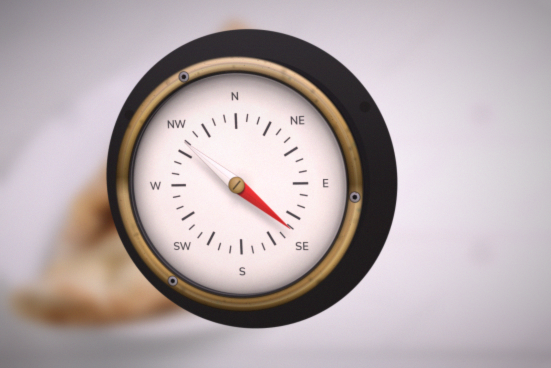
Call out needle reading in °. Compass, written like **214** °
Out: **130** °
